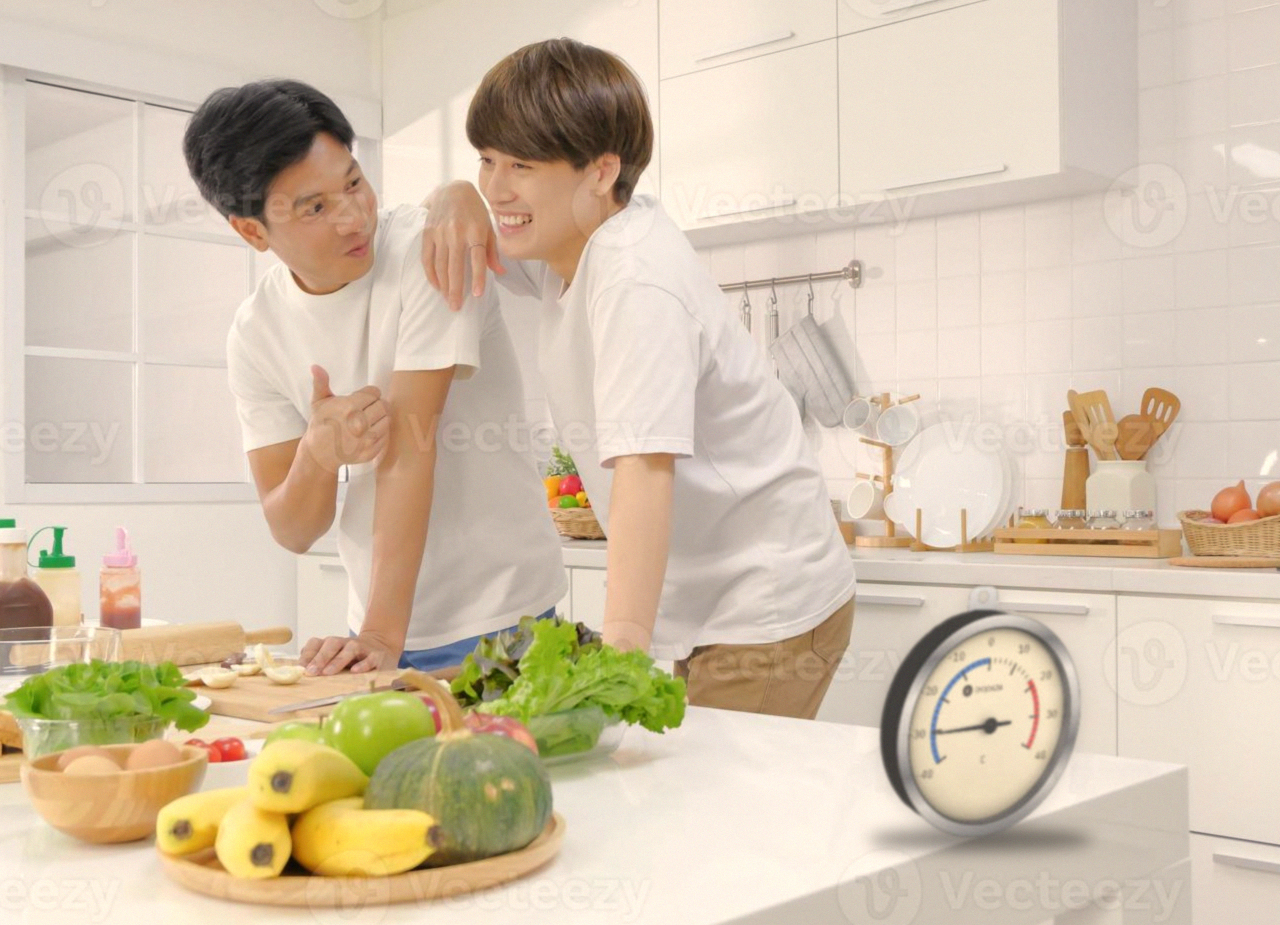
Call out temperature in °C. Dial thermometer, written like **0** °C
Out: **-30** °C
